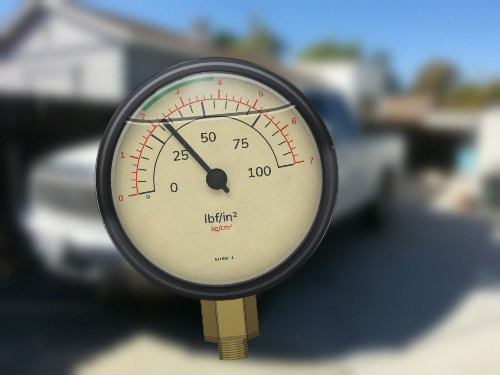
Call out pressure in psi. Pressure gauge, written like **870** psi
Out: **32.5** psi
